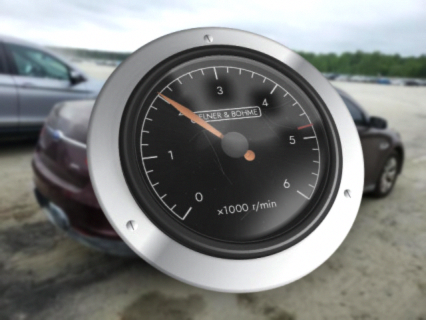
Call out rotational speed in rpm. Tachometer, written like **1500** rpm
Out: **2000** rpm
